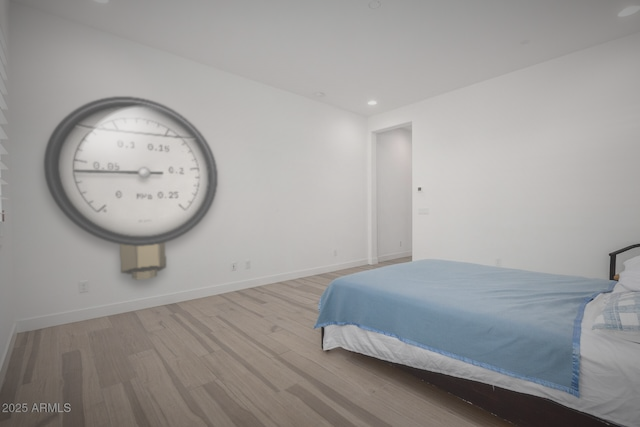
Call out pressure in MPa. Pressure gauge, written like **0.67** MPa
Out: **0.04** MPa
